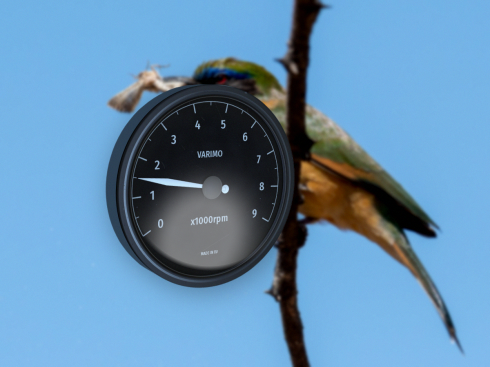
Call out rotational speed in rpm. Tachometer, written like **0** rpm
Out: **1500** rpm
